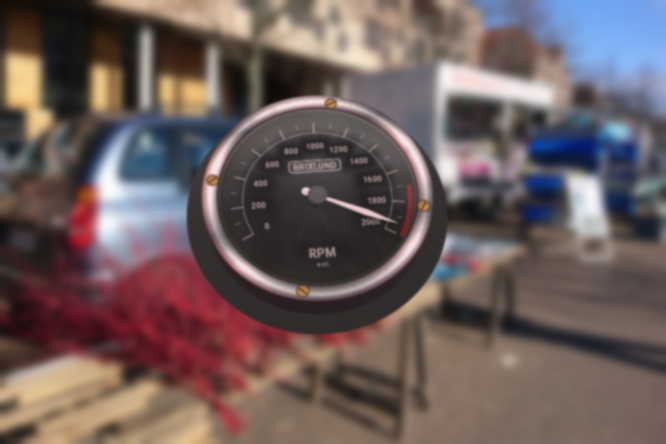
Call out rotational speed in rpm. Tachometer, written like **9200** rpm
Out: **1950** rpm
